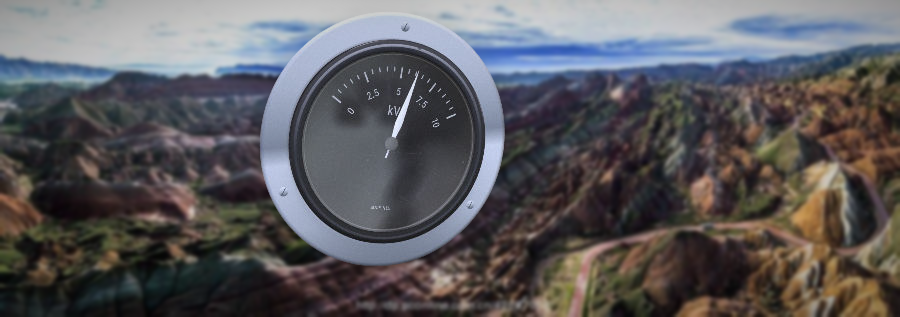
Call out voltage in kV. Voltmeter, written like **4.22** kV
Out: **6** kV
